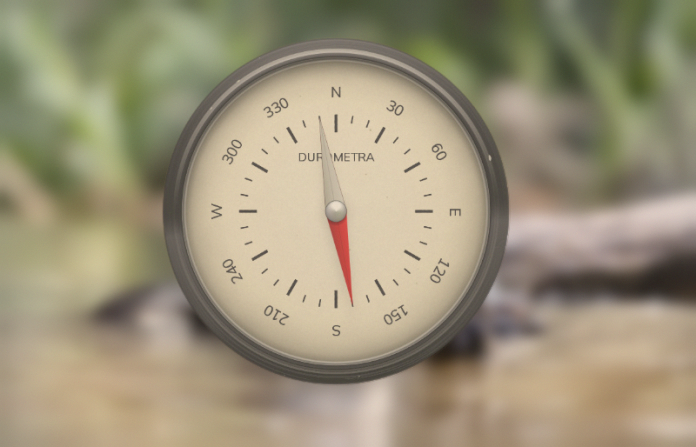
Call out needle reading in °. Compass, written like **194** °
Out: **170** °
